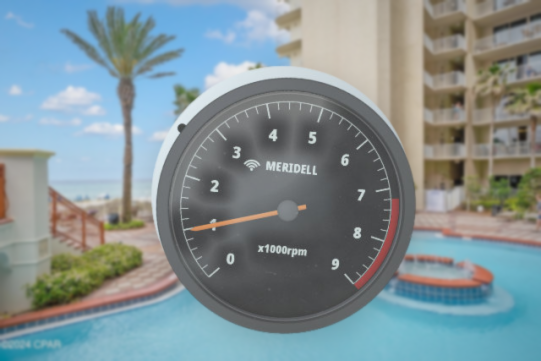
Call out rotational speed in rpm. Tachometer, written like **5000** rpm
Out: **1000** rpm
